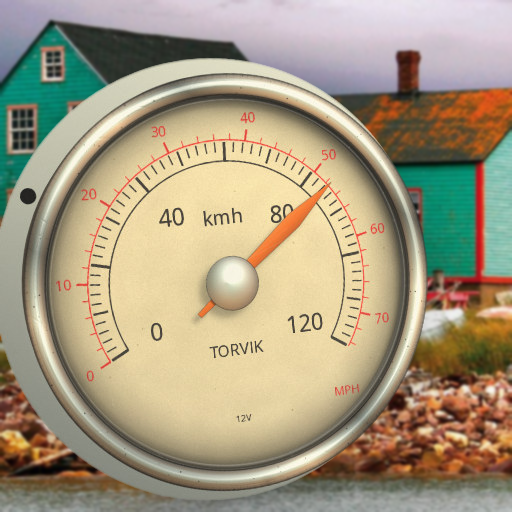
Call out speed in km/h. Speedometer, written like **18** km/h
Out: **84** km/h
